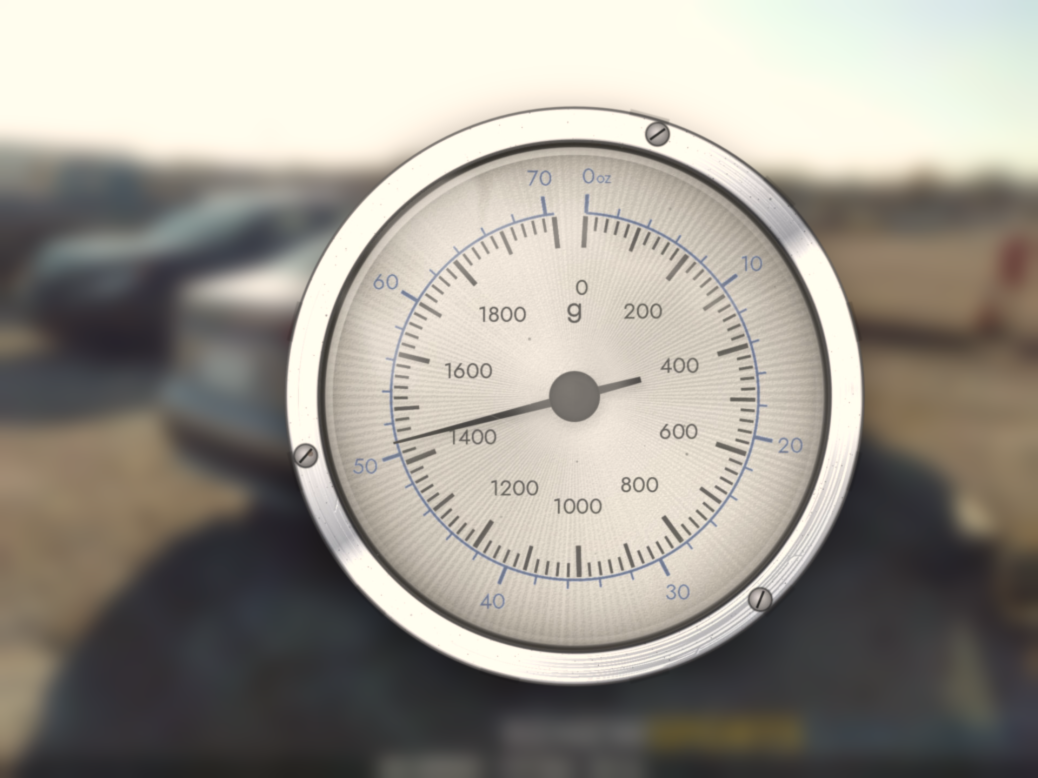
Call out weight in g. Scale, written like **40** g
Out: **1440** g
